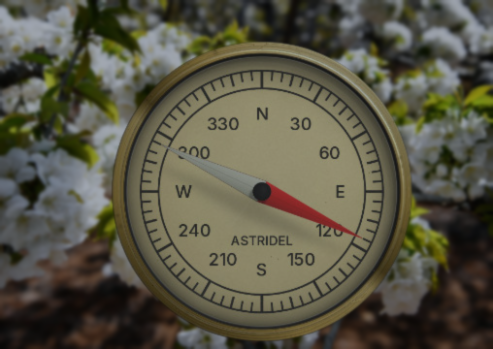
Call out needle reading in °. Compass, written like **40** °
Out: **115** °
